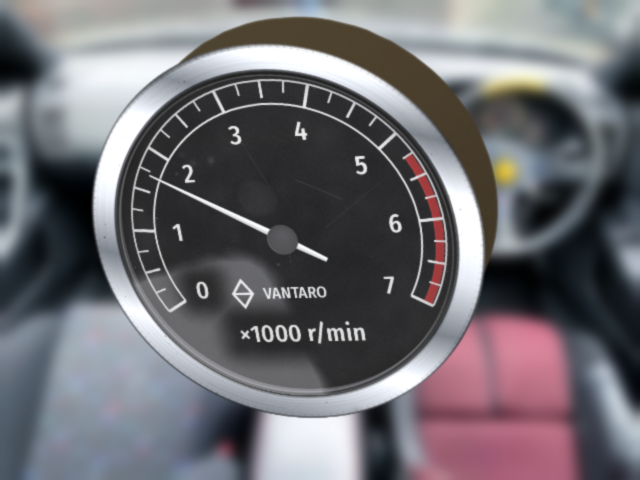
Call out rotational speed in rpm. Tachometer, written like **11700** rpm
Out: **1750** rpm
